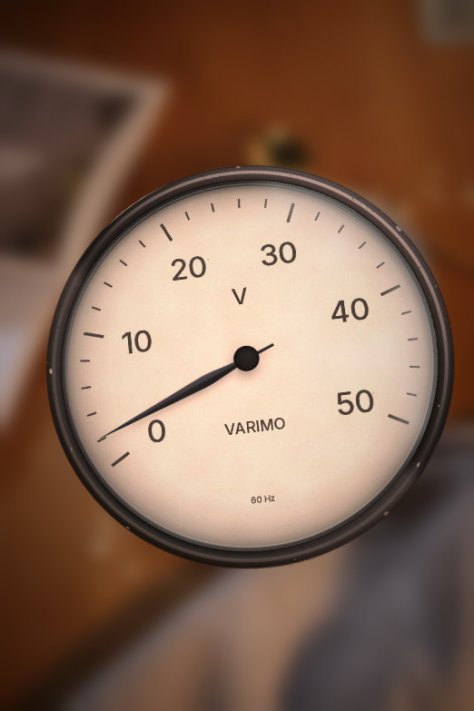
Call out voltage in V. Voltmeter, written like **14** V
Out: **2** V
